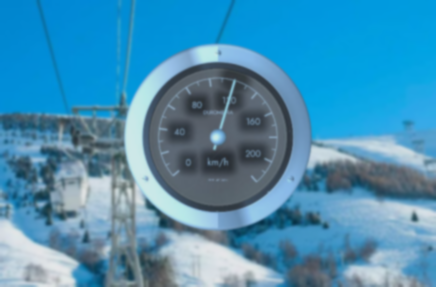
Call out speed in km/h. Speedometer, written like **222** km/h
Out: **120** km/h
